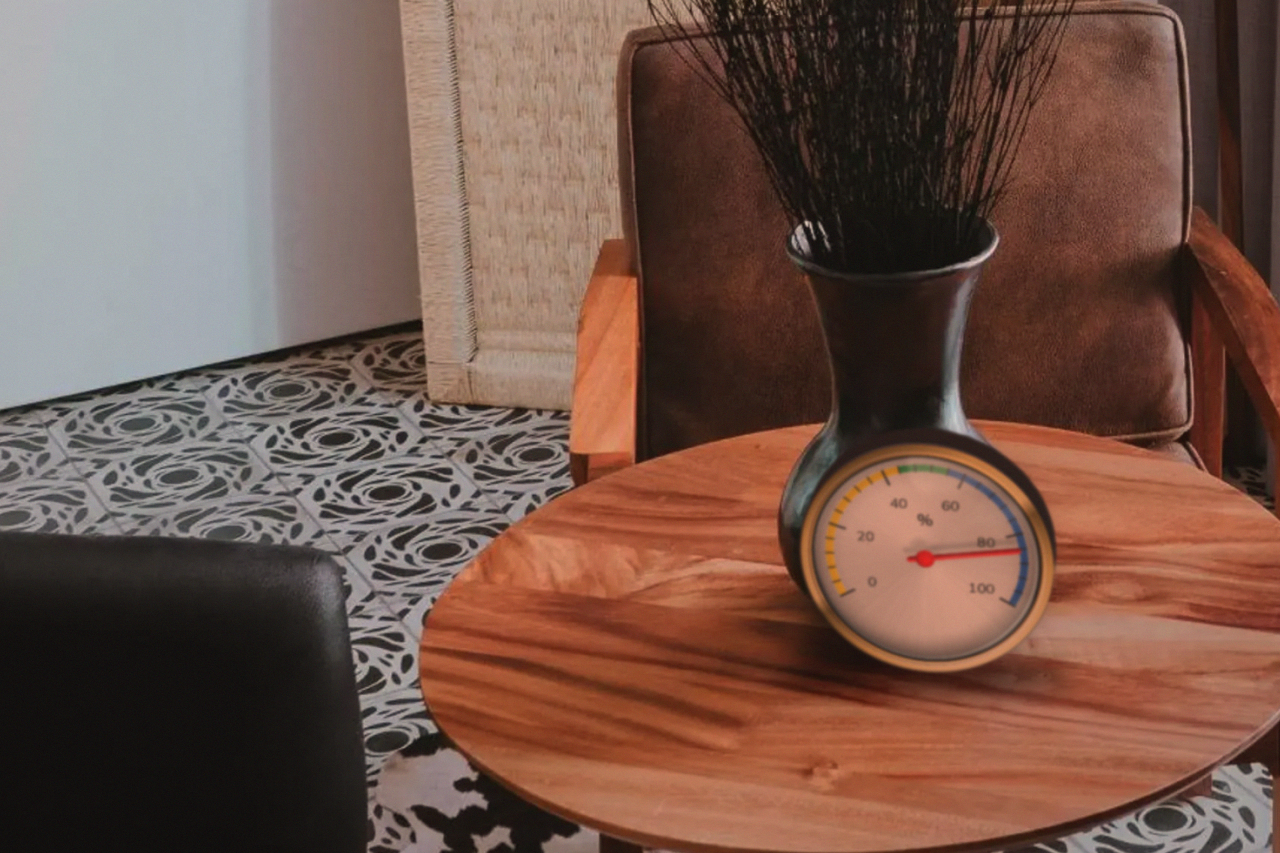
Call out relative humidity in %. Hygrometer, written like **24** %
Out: **84** %
